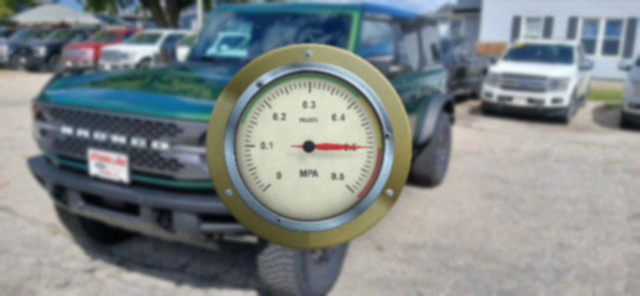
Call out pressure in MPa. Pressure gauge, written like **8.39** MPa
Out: **0.5** MPa
